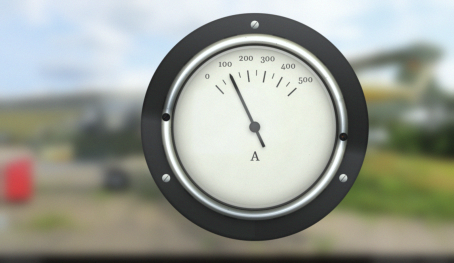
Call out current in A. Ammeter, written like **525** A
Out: **100** A
